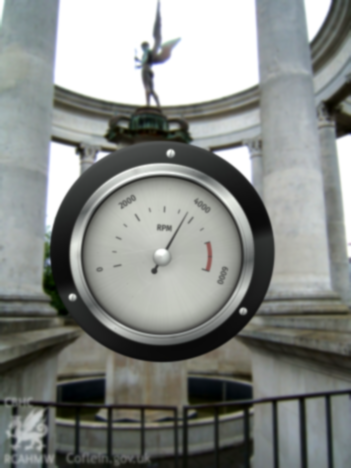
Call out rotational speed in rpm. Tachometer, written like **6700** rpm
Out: **3750** rpm
